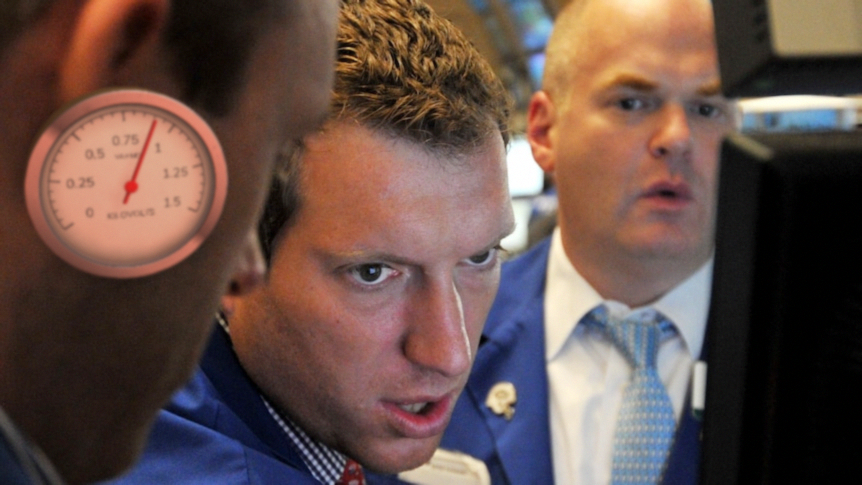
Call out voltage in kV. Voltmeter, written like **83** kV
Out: **0.9** kV
